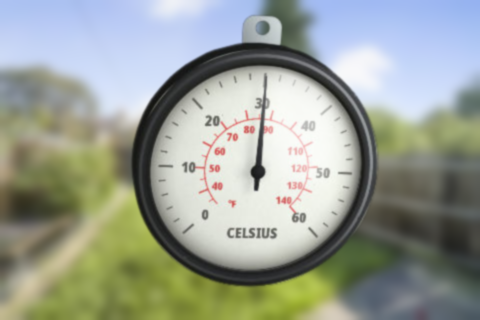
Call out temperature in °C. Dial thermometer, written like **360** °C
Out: **30** °C
